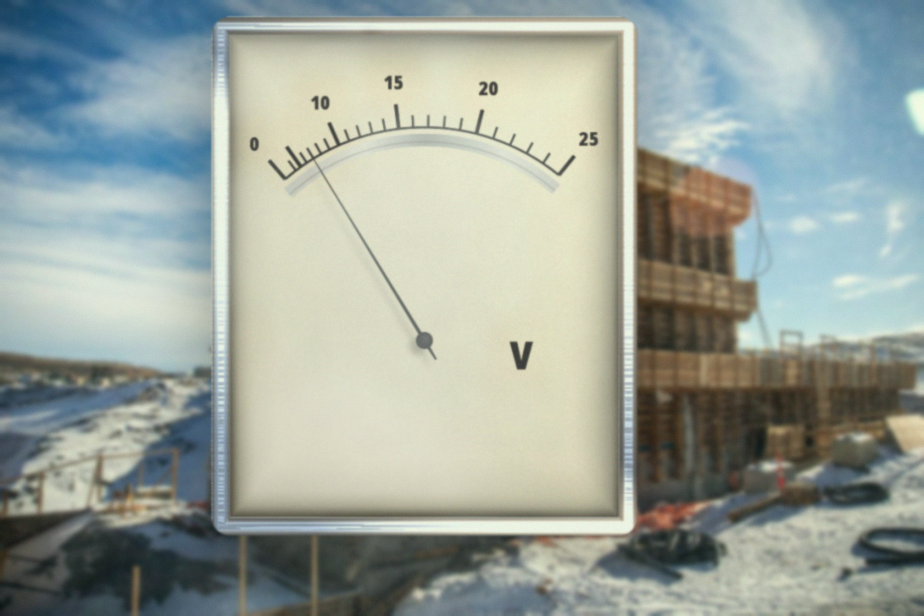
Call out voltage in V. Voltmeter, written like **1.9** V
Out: **7** V
